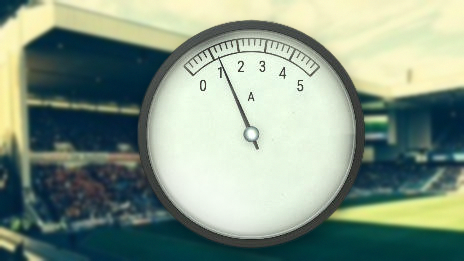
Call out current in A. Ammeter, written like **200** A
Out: **1.2** A
